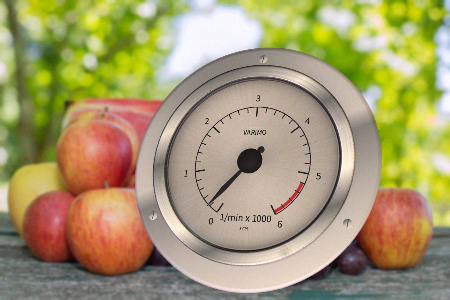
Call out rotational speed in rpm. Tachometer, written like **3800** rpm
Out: **200** rpm
